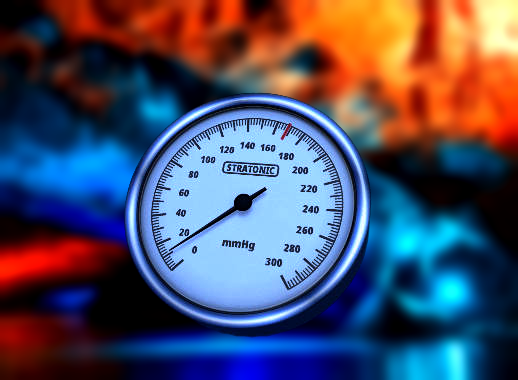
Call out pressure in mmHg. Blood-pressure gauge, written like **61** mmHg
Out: **10** mmHg
